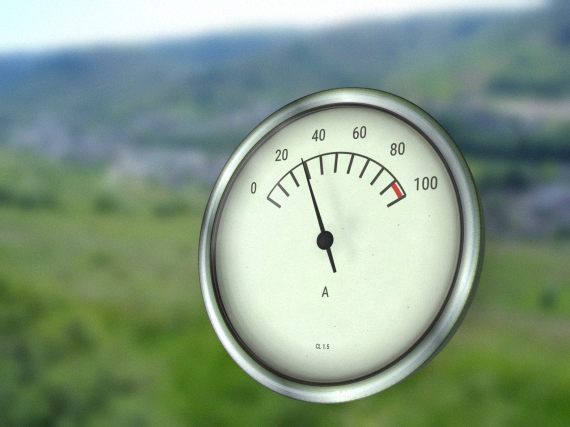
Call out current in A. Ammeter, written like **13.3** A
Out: **30** A
